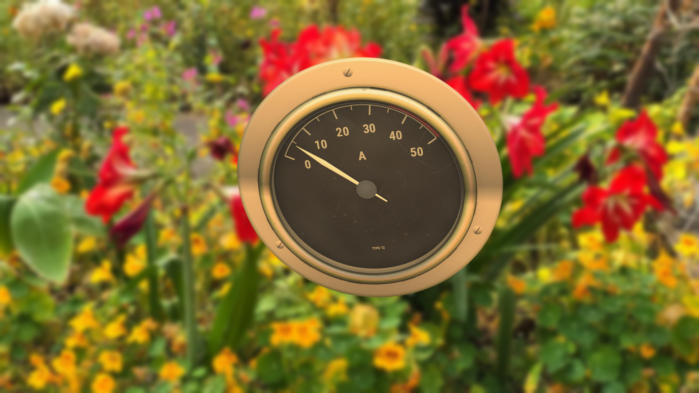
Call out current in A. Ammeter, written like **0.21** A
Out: **5** A
